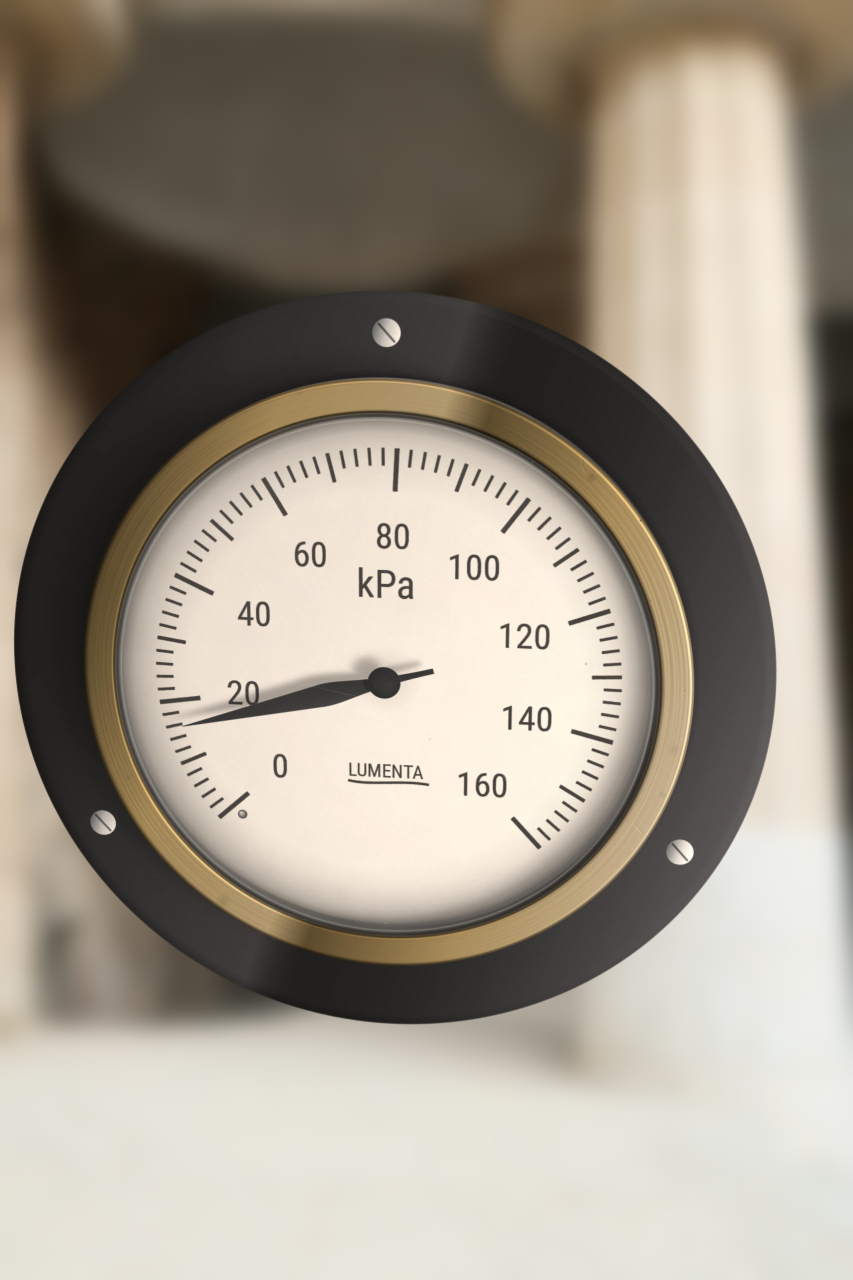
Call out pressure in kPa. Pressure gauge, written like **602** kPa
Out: **16** kPa
